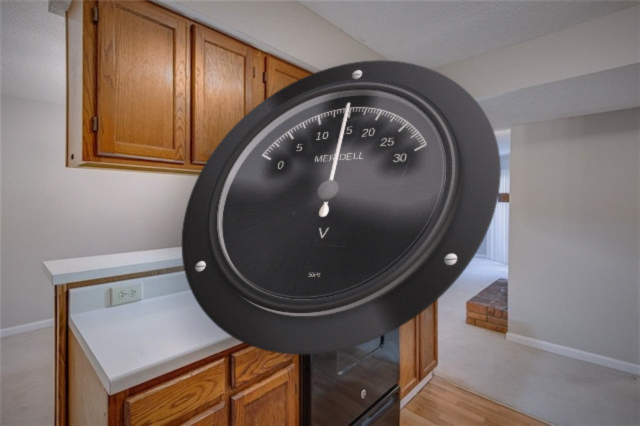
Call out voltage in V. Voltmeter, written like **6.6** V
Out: **15** V
